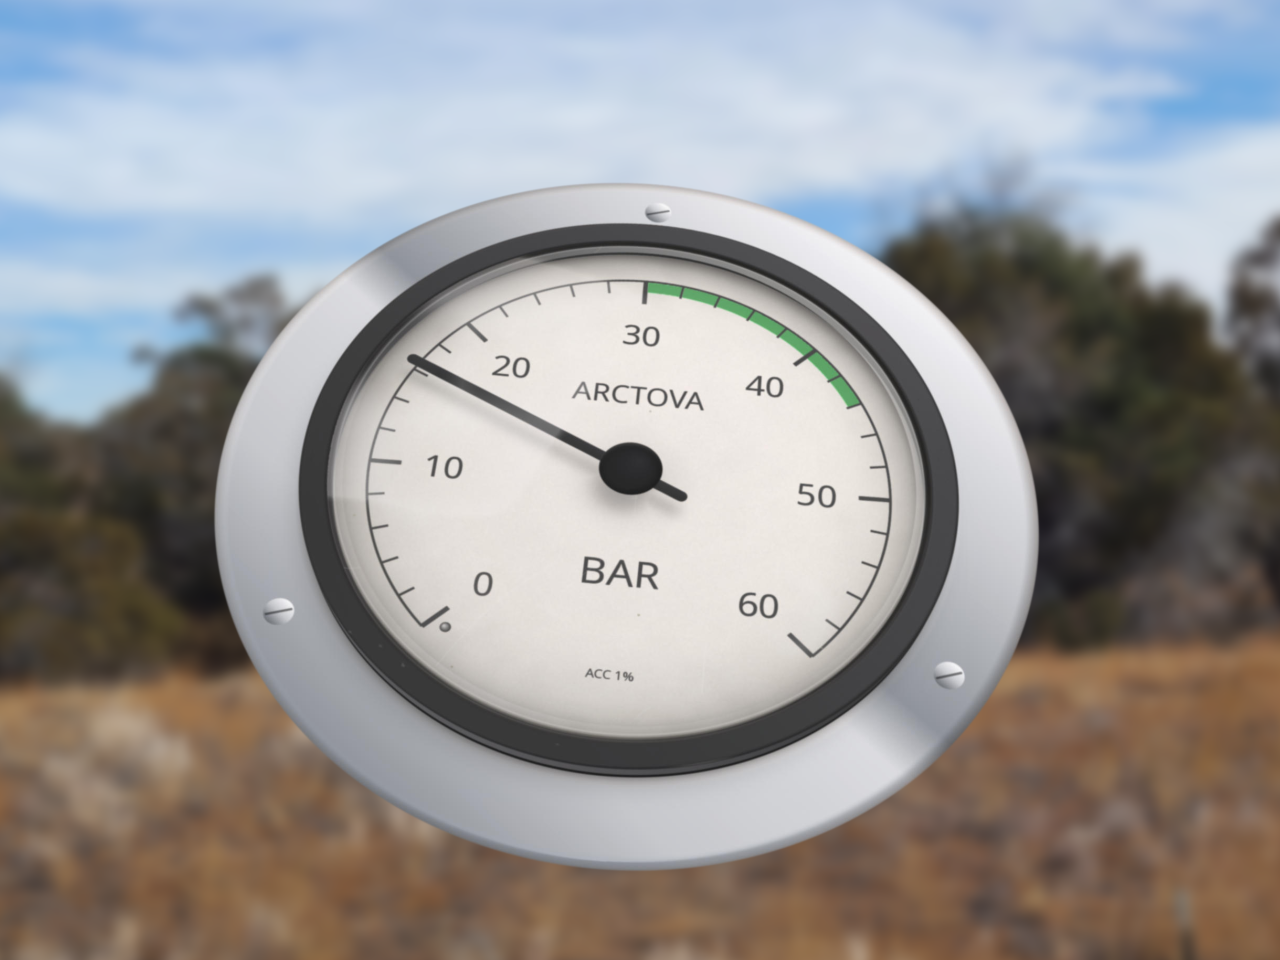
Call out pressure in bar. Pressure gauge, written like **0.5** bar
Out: **16** bar
